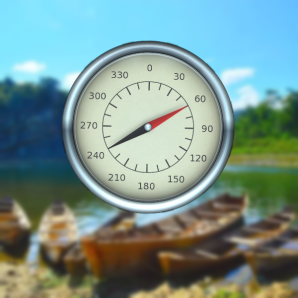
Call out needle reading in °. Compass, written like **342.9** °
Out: **60** °
